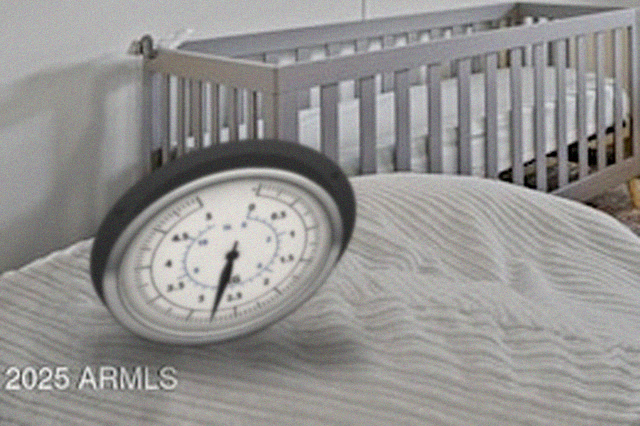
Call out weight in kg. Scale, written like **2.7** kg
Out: **2.75** kg
